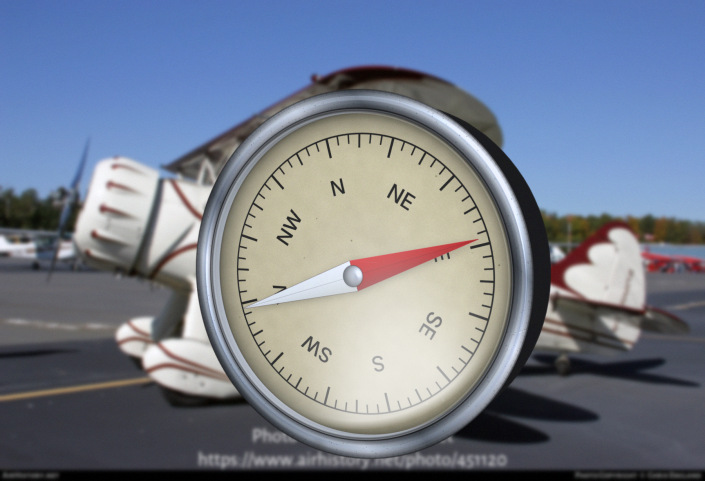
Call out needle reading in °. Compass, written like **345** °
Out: **87.5** °
